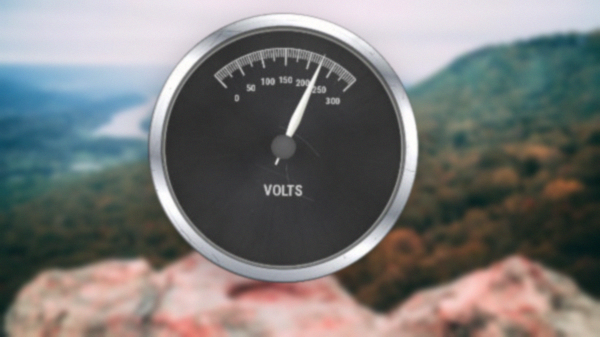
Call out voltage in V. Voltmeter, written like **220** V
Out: **225** V
